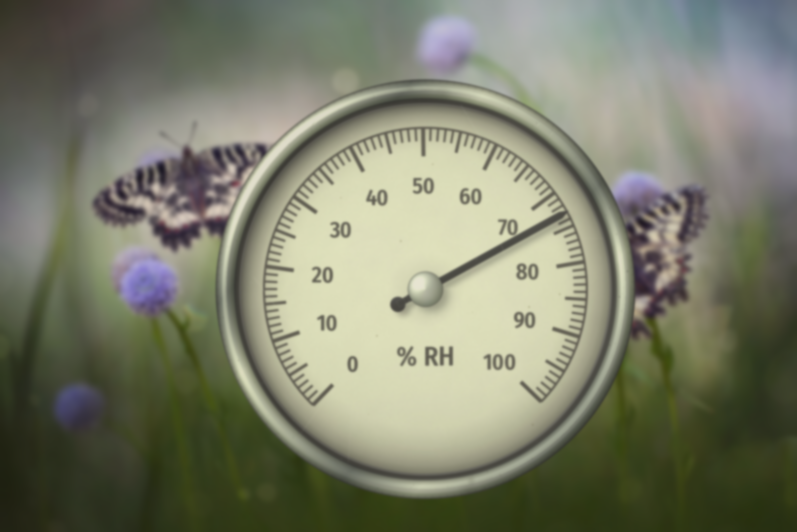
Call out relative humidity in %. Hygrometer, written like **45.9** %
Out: **73** %
